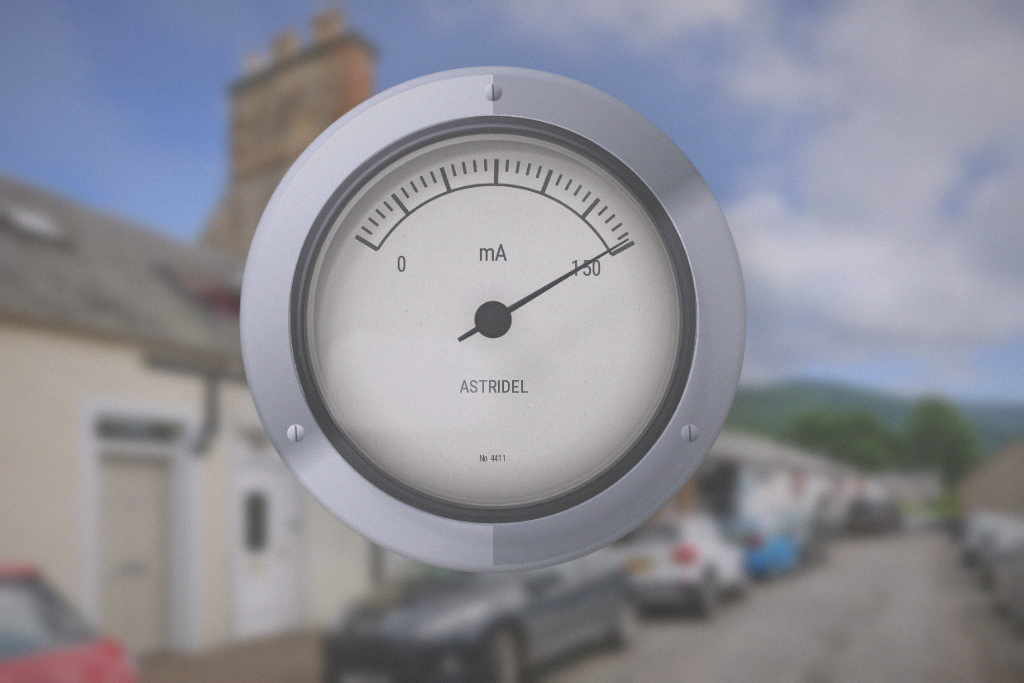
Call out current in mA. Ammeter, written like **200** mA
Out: **147.5** mA
